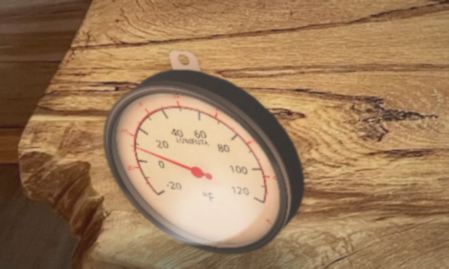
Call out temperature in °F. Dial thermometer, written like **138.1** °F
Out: **10** °F
